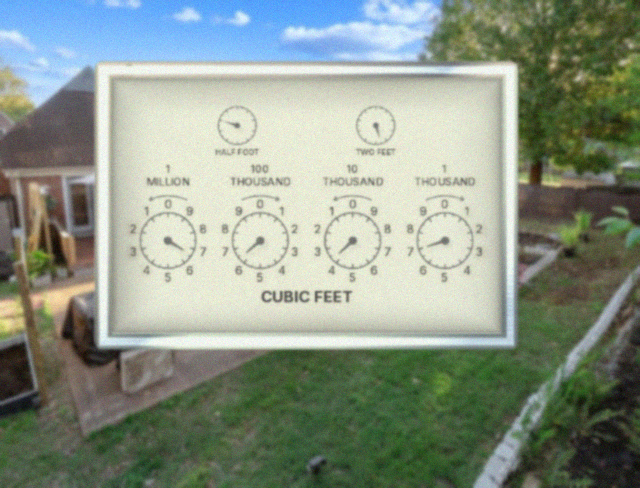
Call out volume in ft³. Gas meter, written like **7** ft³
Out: **663700** ft³
